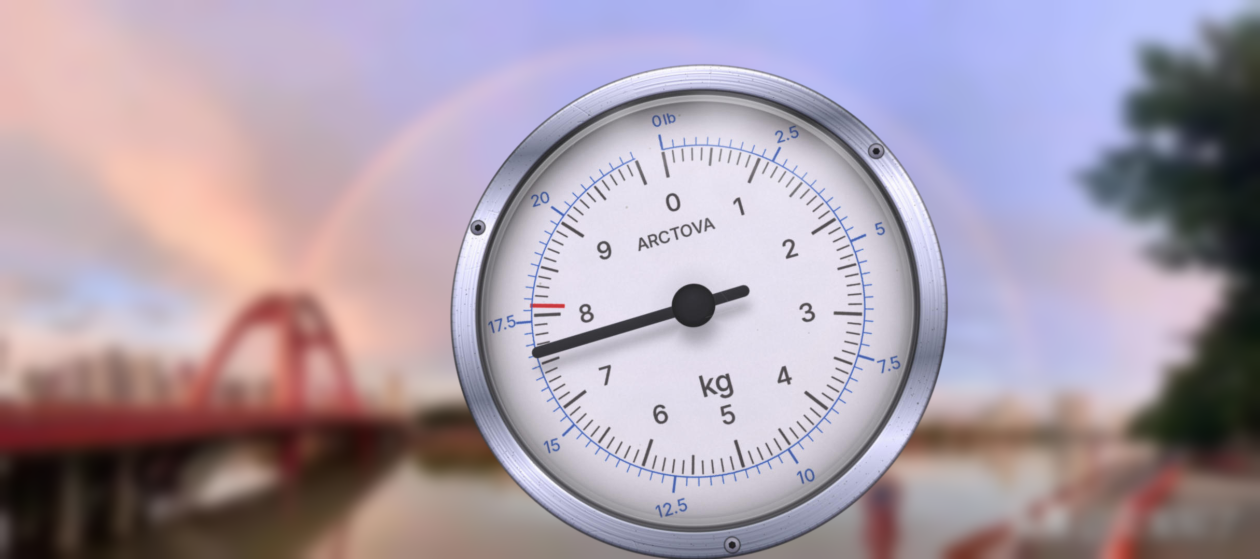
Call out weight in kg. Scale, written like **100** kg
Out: **7.6** kg
